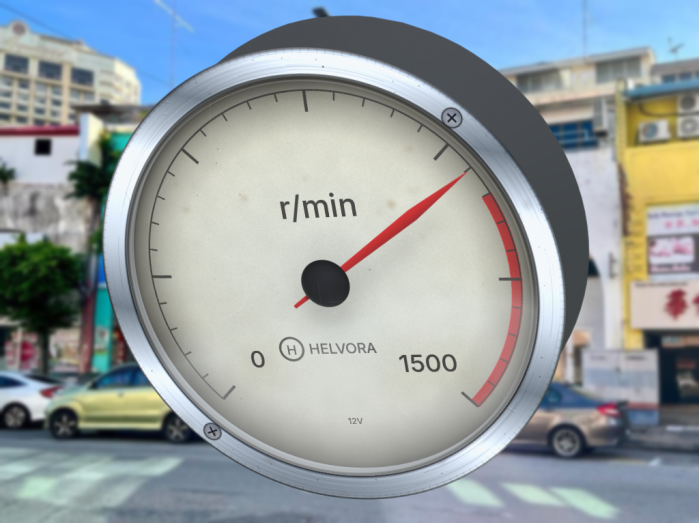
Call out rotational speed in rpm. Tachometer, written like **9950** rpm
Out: **1050** rpm
